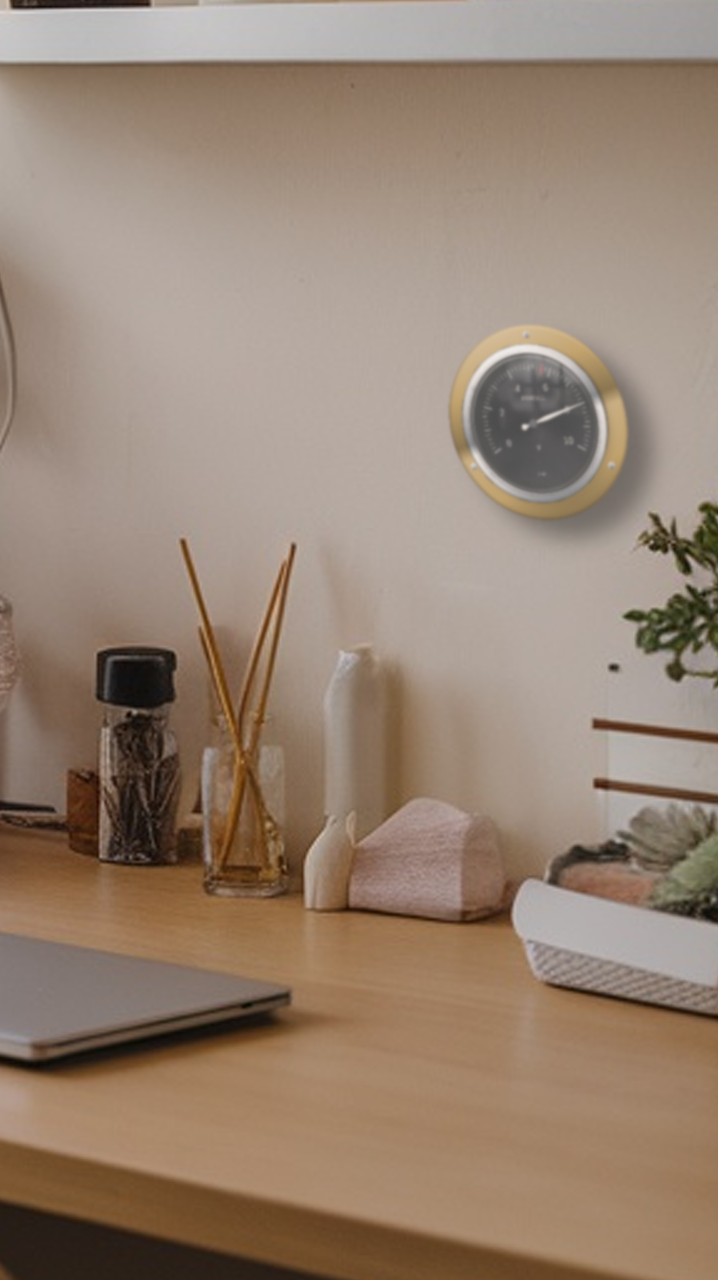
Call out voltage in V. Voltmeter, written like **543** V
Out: **8** V
